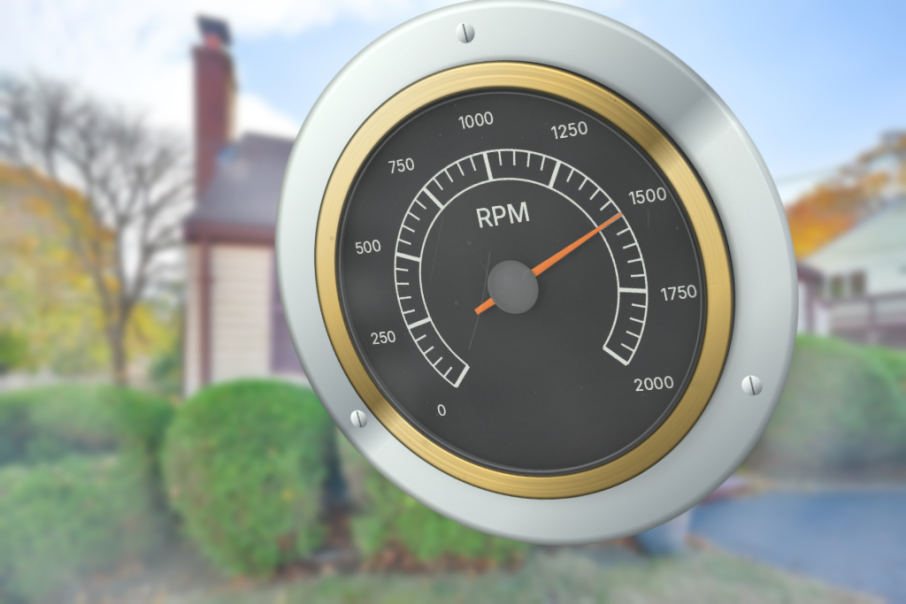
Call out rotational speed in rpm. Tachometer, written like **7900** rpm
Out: **1500** rpm
